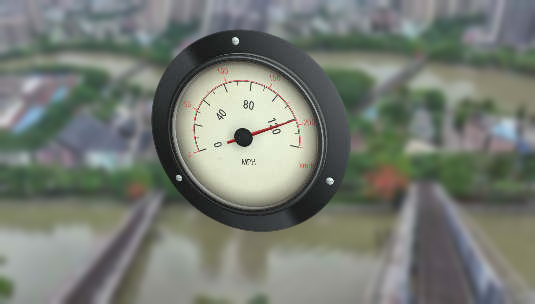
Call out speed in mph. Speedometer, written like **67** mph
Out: **120** mph
